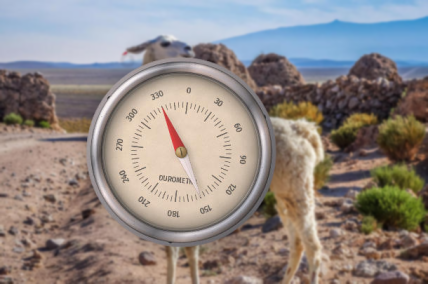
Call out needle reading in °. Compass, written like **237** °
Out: **330** °
